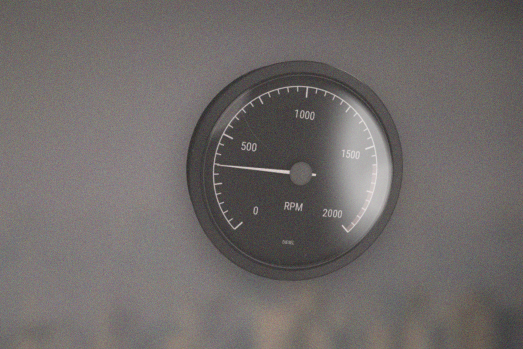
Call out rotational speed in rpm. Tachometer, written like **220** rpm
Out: **350** rpm
